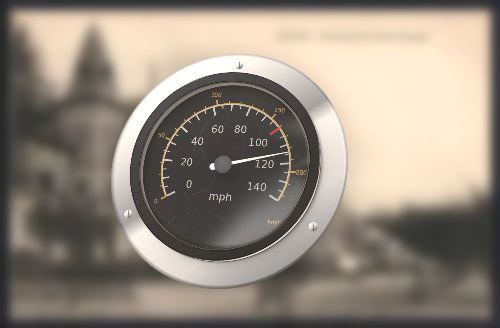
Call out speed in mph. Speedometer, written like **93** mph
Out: **115** mph
